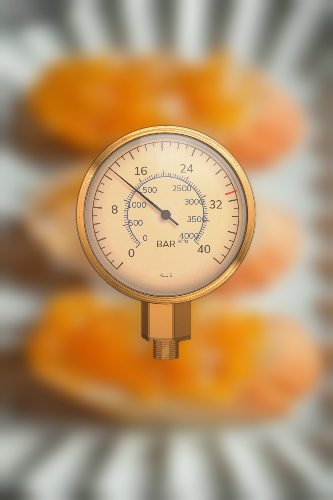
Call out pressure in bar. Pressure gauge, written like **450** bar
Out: **13** bar
